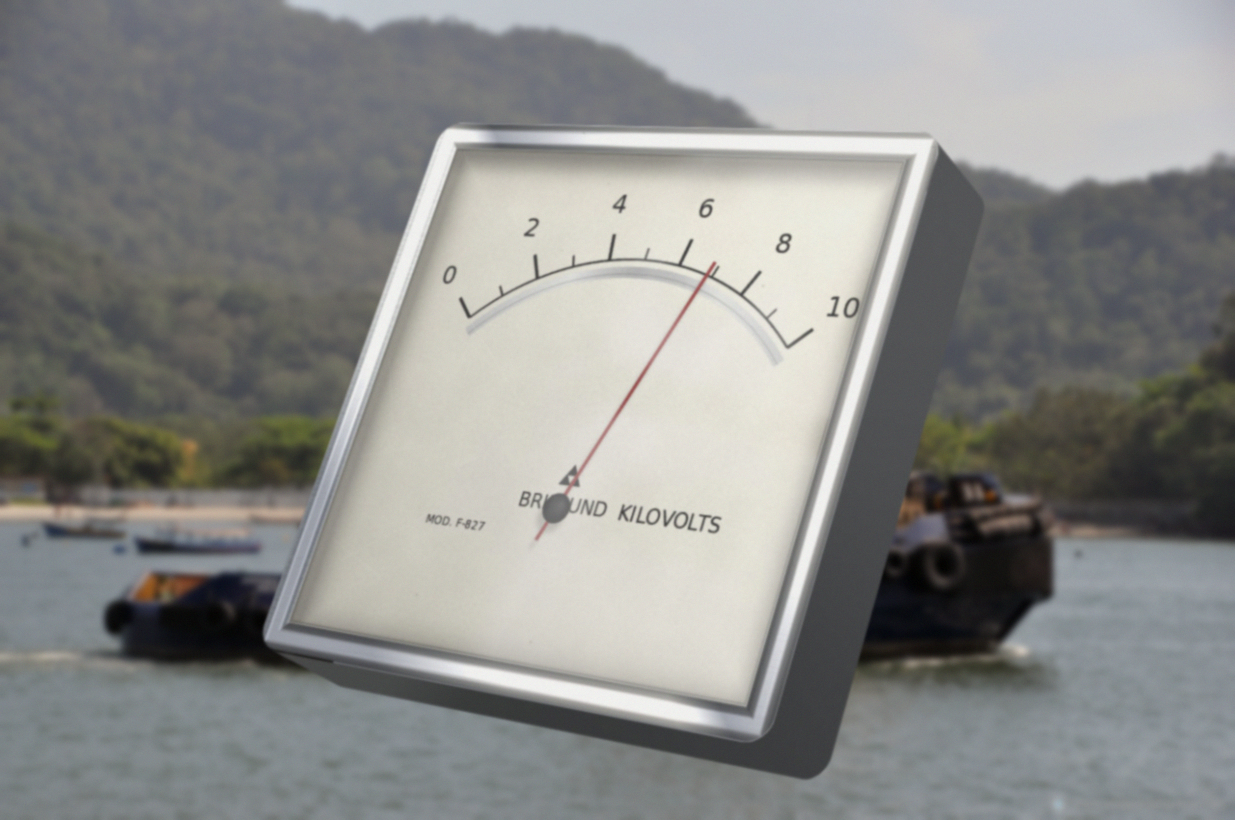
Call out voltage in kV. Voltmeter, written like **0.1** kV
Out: **7** kV
